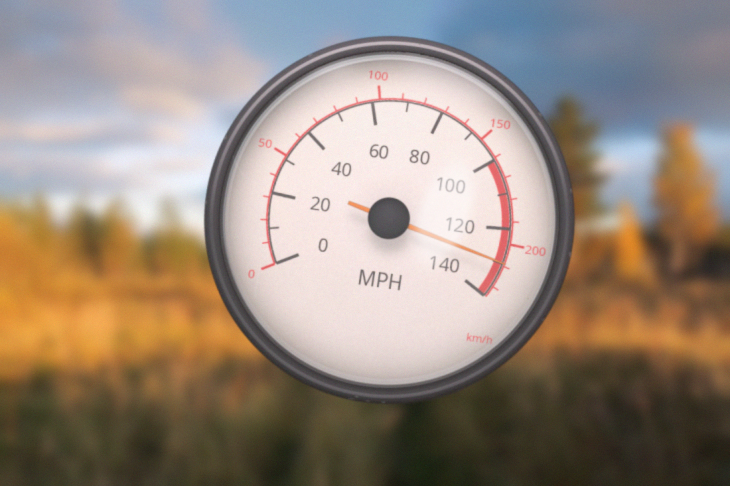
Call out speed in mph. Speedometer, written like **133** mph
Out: **130** mph
